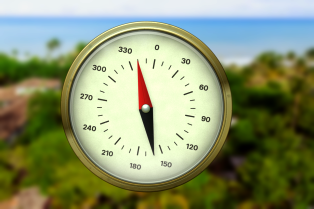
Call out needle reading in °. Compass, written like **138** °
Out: **340** °
